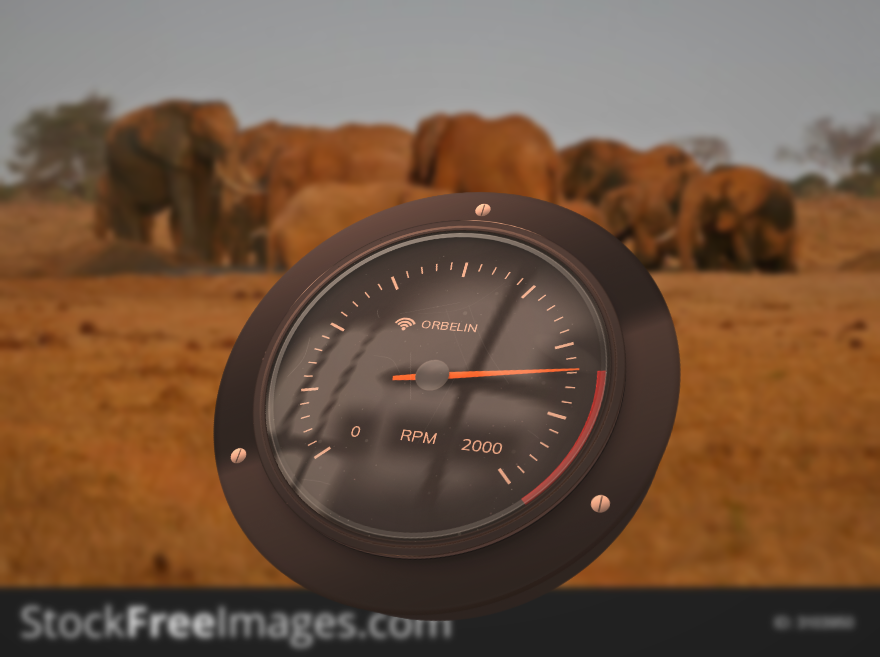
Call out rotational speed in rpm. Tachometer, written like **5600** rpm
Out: **1600** rpm
